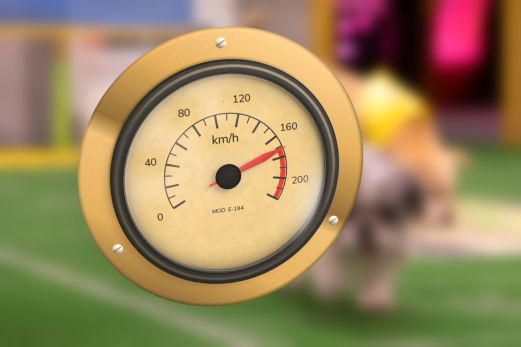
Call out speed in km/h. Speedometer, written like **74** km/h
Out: **170** km/h
